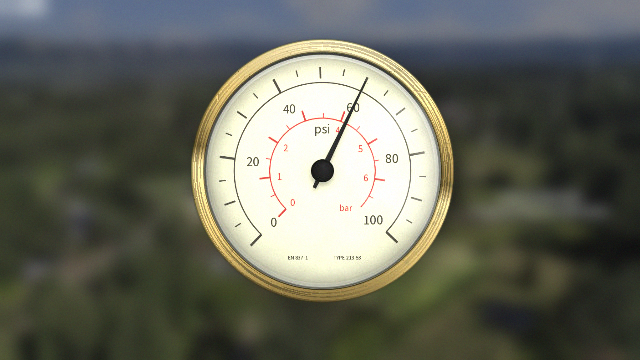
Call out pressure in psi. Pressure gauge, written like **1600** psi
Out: **60** psi
